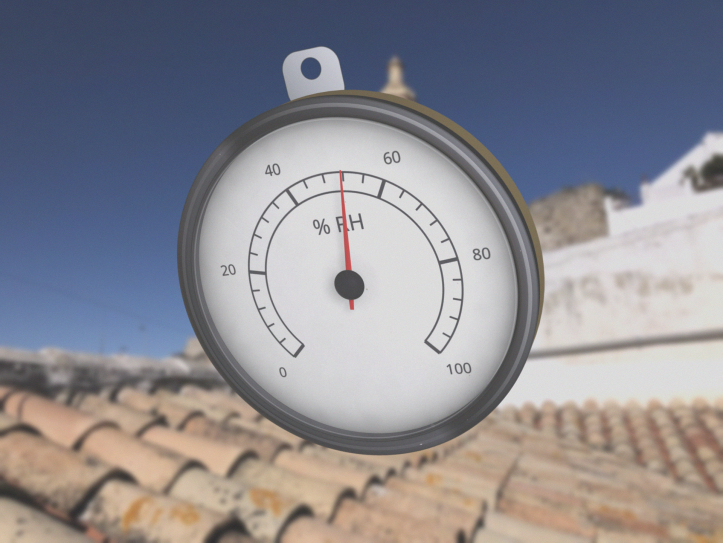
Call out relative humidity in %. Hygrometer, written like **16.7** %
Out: **52** %
